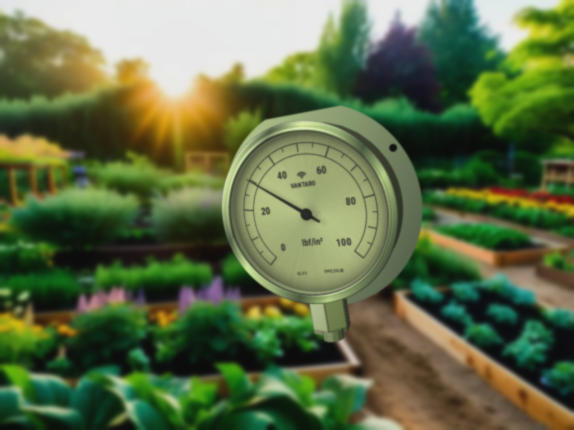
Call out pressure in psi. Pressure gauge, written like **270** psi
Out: **30** psi
